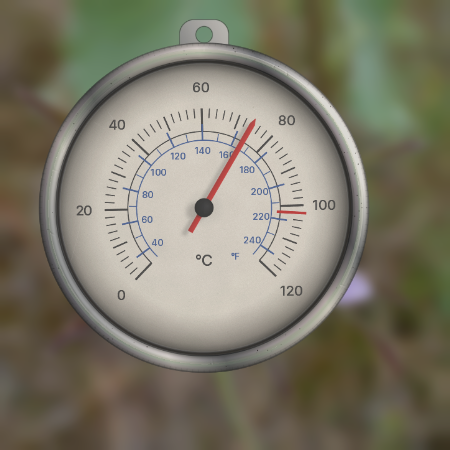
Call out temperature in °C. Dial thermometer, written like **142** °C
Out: **74** °C
